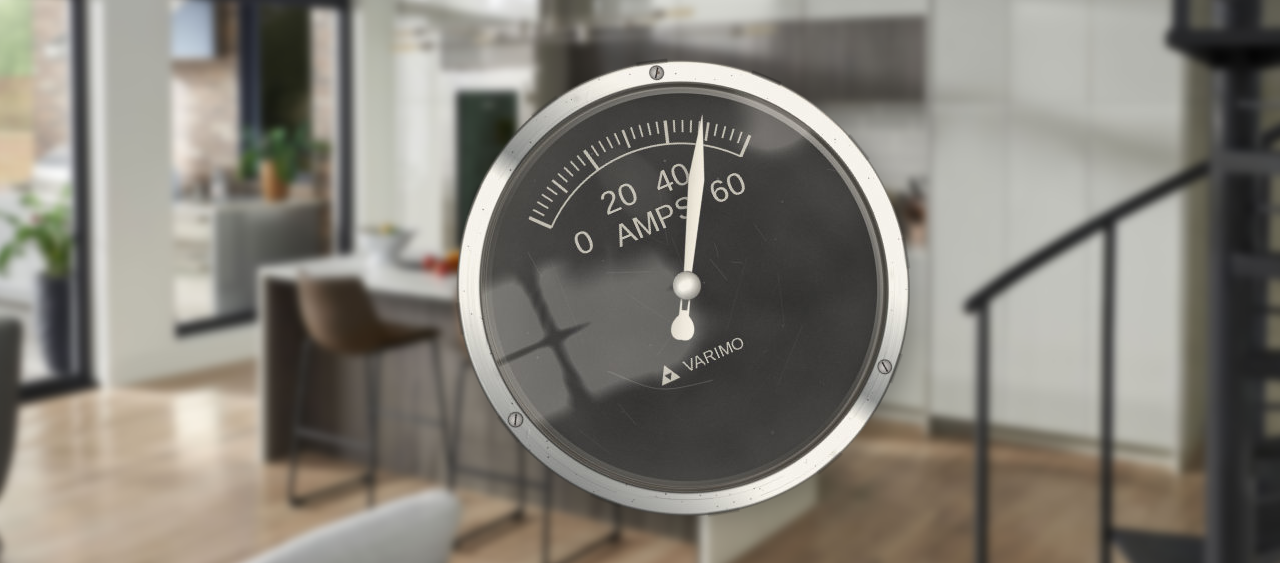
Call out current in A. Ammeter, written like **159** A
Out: **48** A
